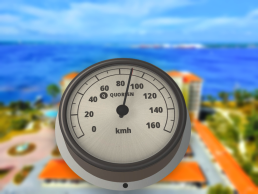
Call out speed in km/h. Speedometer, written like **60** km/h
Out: **90** km/h
